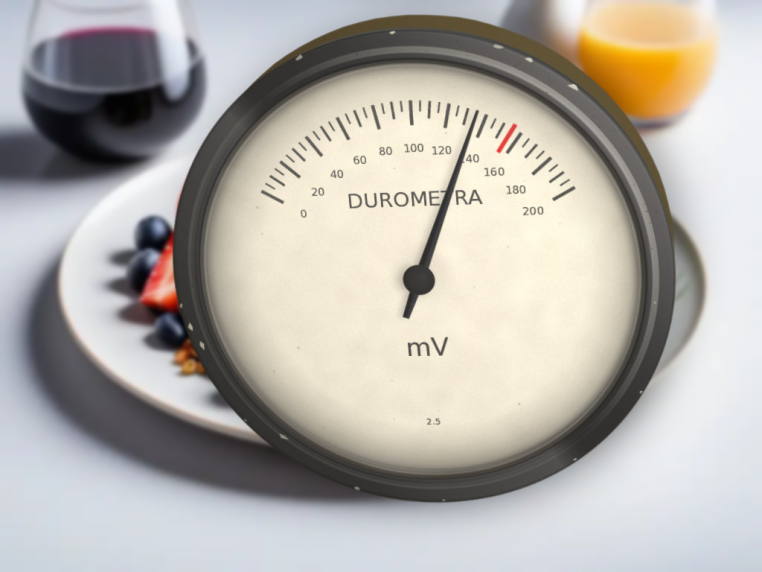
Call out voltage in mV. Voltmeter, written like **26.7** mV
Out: **135** mV
